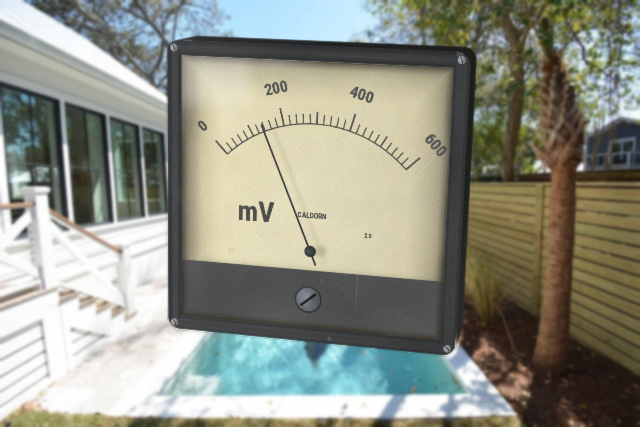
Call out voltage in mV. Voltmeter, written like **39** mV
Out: **140** mV
